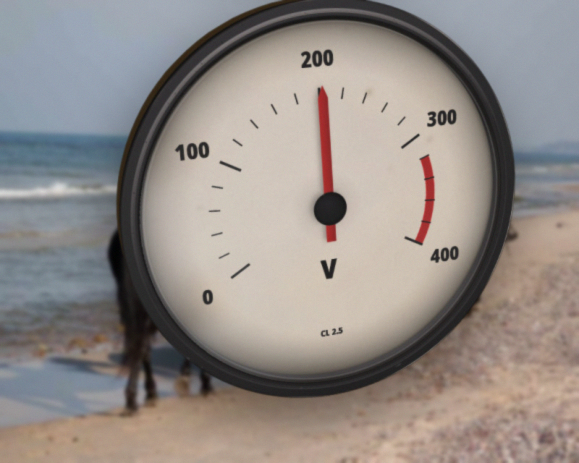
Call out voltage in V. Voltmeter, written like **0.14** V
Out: **200** V
